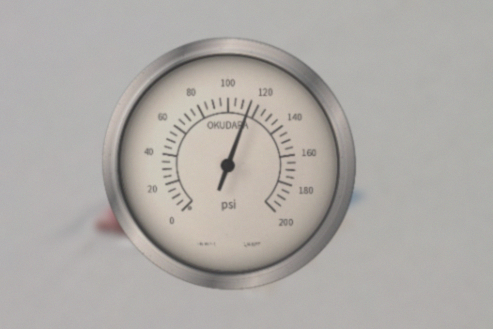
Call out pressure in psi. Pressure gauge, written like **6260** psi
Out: **115** psi
